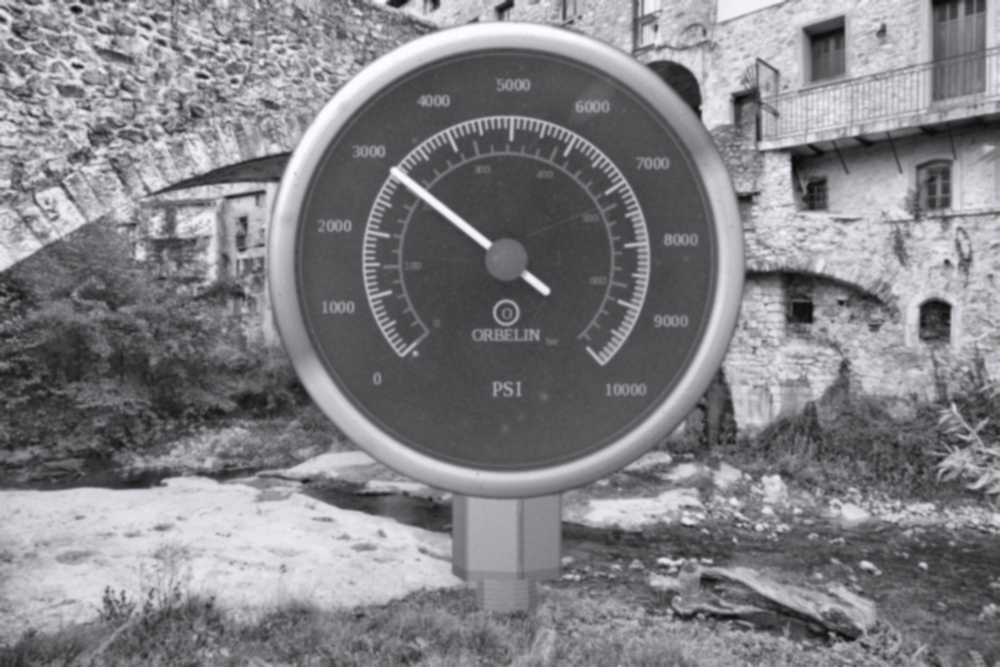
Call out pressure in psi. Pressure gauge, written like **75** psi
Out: **3000** psi
